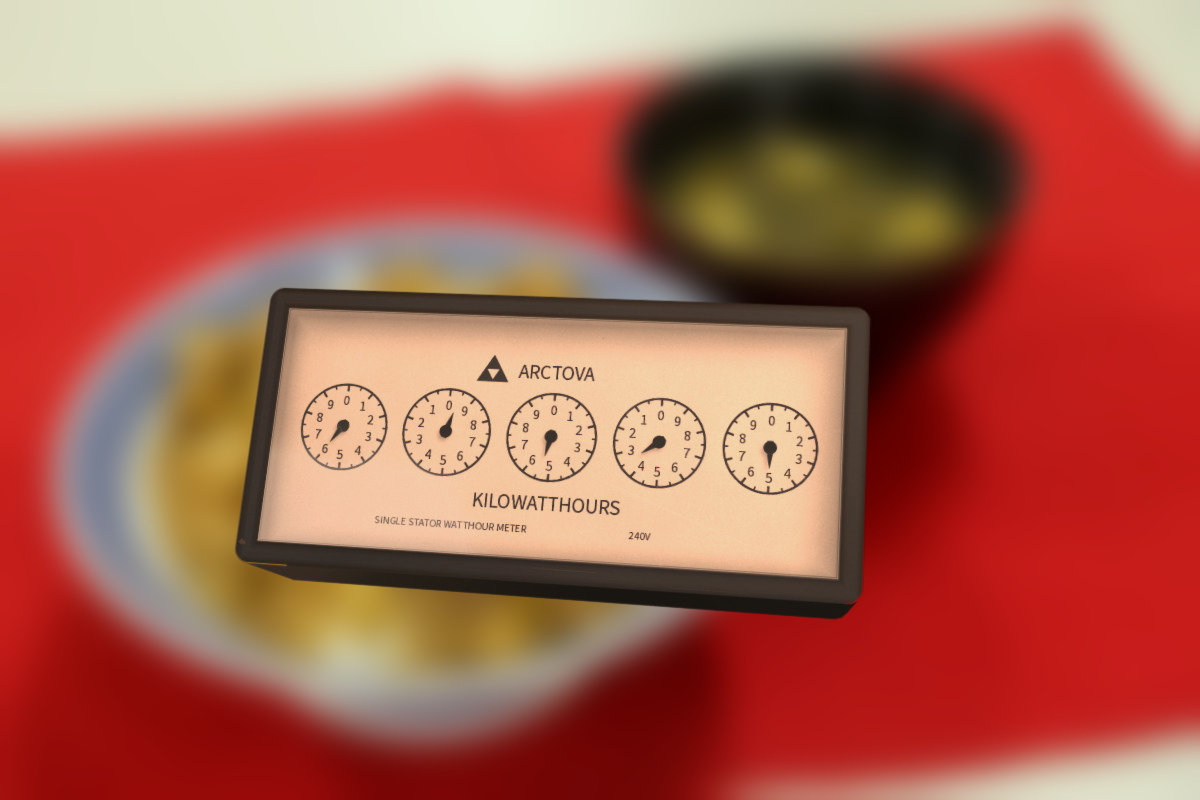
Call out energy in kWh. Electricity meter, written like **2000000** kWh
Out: **59535** kWh
